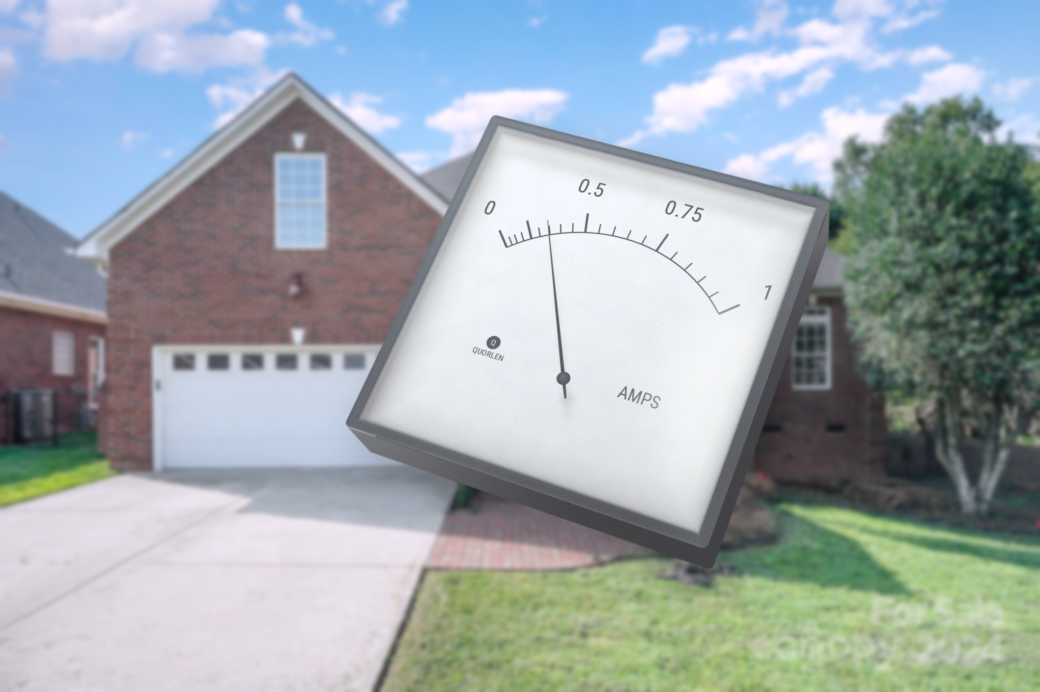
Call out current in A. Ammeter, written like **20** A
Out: **0.35** A
